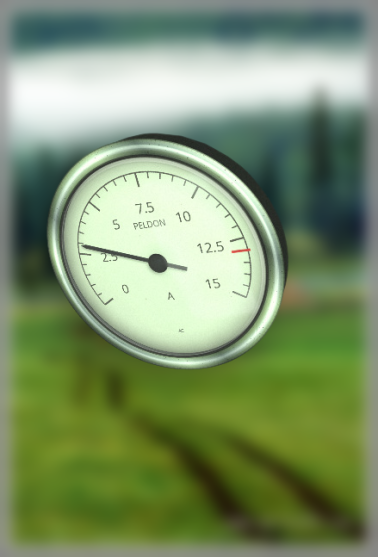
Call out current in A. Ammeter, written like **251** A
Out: **3** A
